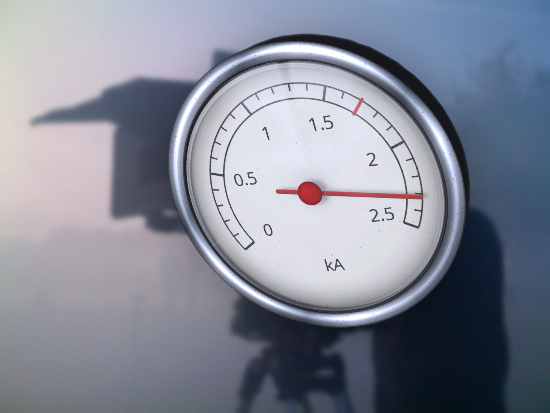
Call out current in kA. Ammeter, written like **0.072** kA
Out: **2.3** kA
